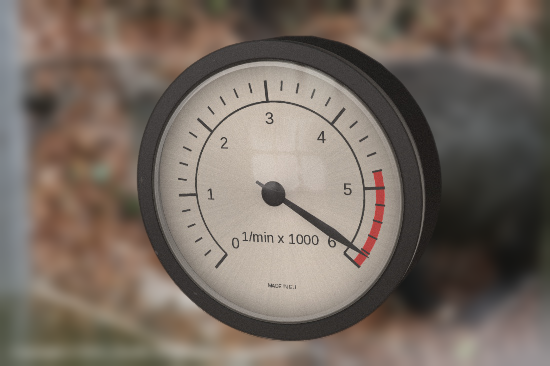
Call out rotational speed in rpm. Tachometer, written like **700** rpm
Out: **5800** rpm
